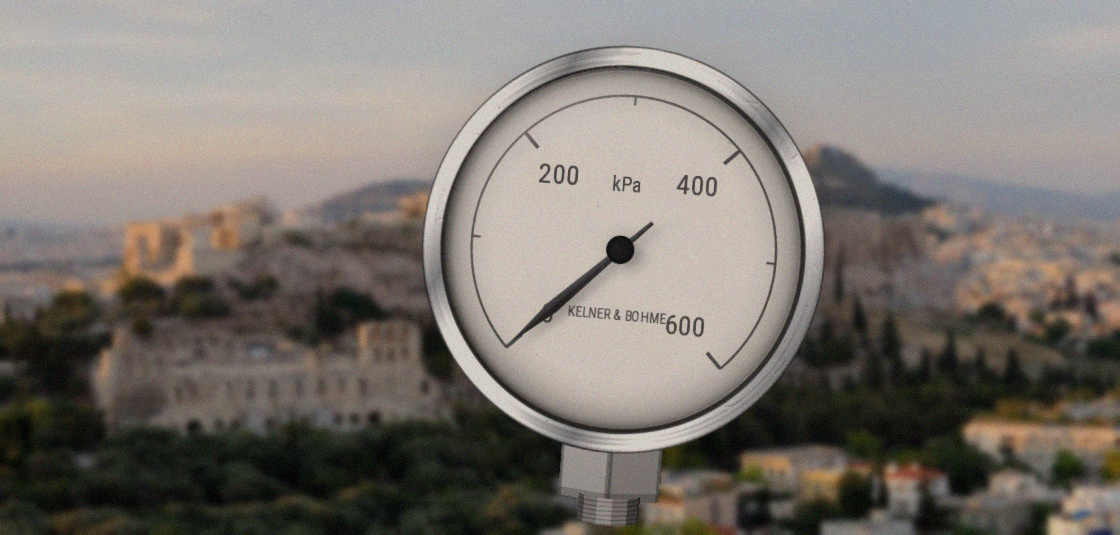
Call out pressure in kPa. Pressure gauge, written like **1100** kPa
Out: **0** kPa
